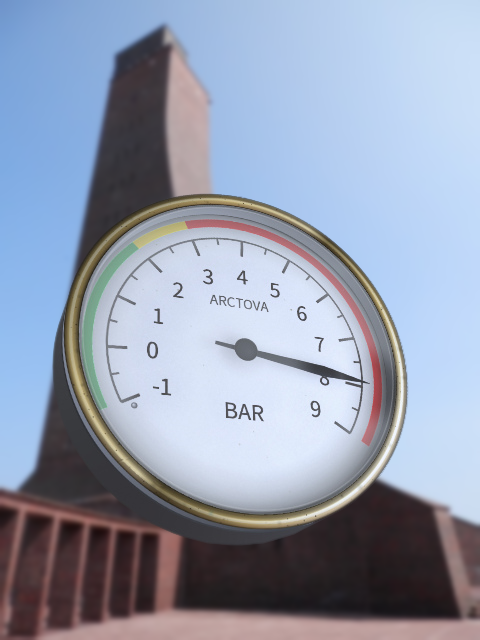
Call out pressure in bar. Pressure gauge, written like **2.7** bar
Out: **8** bar
